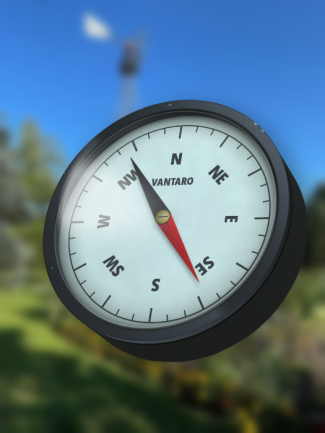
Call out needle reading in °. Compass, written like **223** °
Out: **145** °
